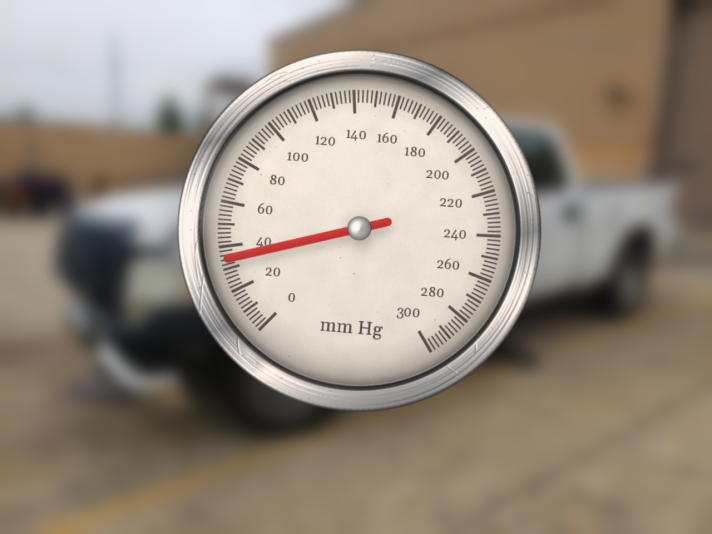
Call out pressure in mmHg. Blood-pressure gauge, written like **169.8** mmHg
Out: **34** mmHg
